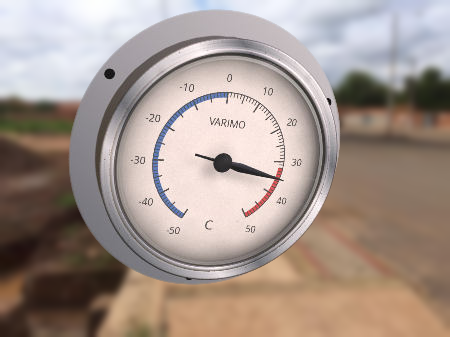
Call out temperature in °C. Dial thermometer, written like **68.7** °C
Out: **35** °C
